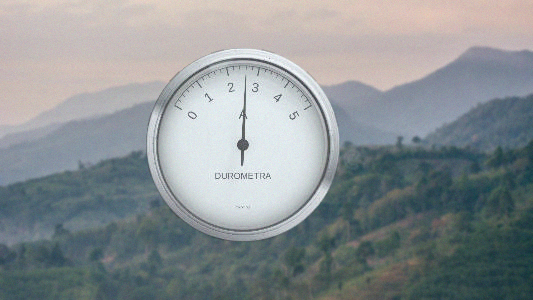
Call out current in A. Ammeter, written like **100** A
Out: **2.6** A
